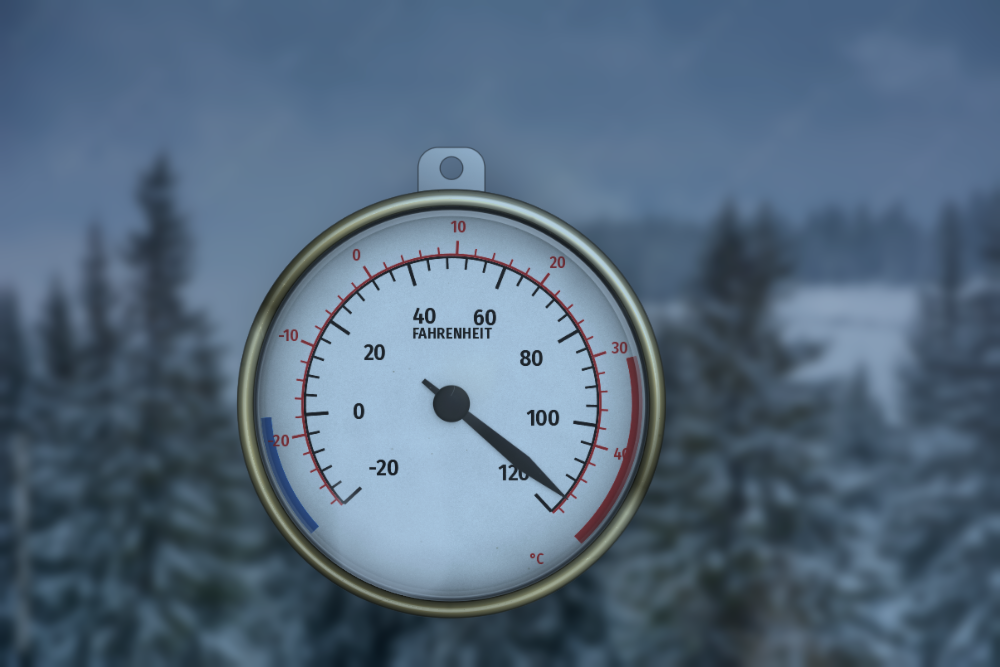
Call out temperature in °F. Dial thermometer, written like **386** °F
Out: **116** °F
